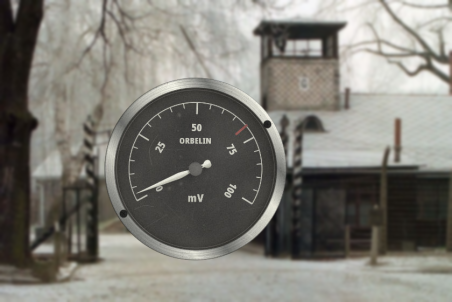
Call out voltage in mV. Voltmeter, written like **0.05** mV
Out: **2.5** mV
